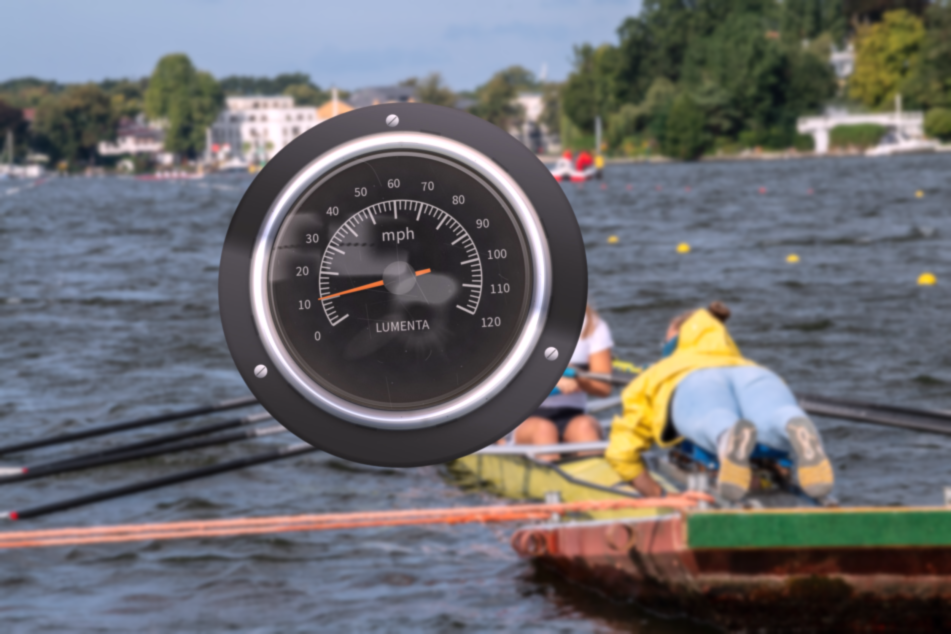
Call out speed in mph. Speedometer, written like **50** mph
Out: **10** mph
